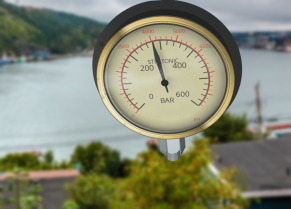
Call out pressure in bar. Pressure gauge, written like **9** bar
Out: **280** bar
